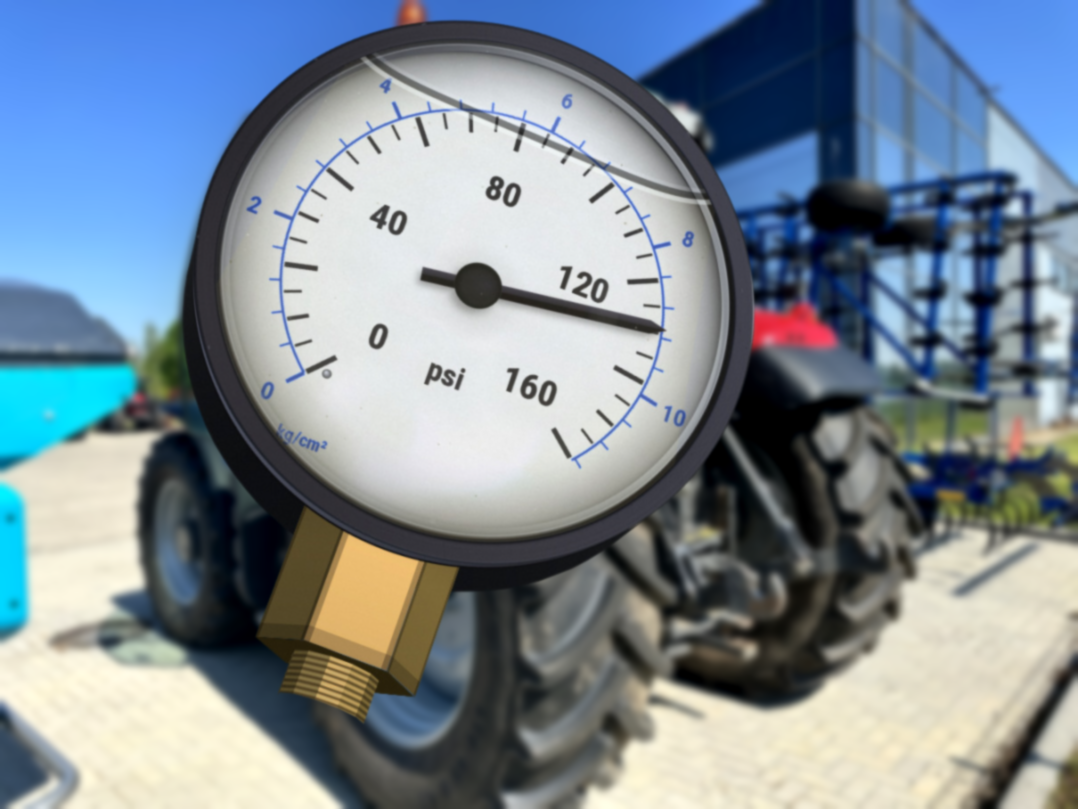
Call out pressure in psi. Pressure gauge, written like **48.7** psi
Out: **130** psi
